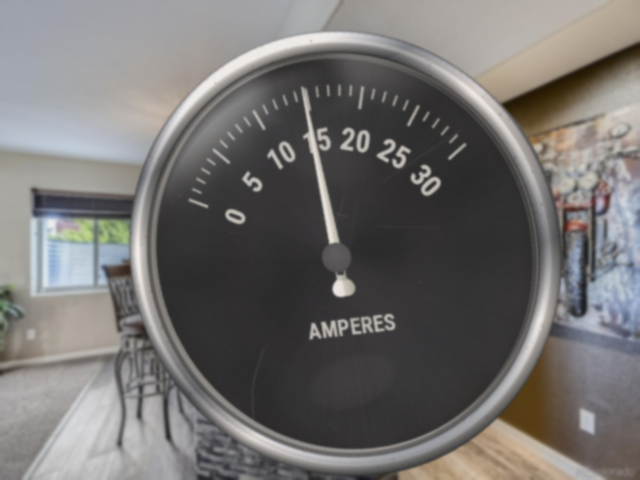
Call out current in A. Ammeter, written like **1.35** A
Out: **15** A
